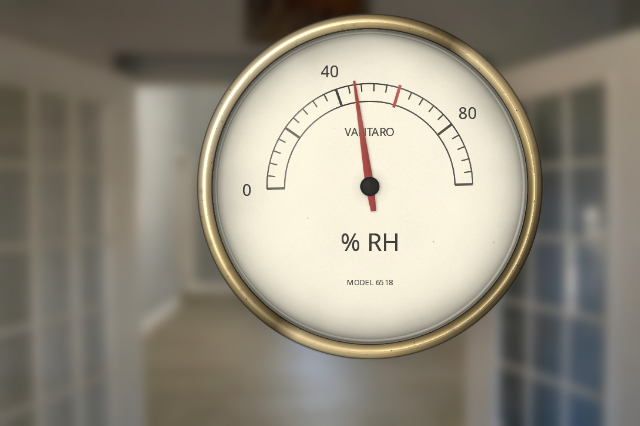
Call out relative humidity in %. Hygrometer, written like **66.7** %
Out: **46** %
